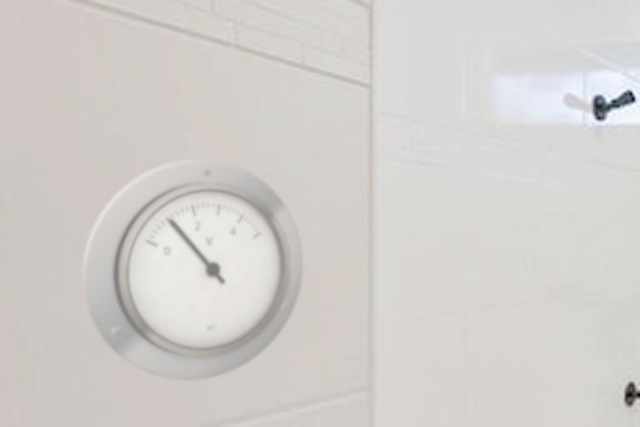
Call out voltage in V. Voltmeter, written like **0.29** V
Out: **1** V
